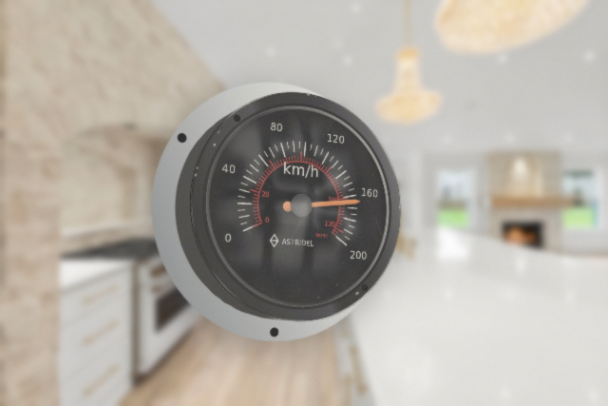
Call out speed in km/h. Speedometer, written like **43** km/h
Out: **165** km/h
